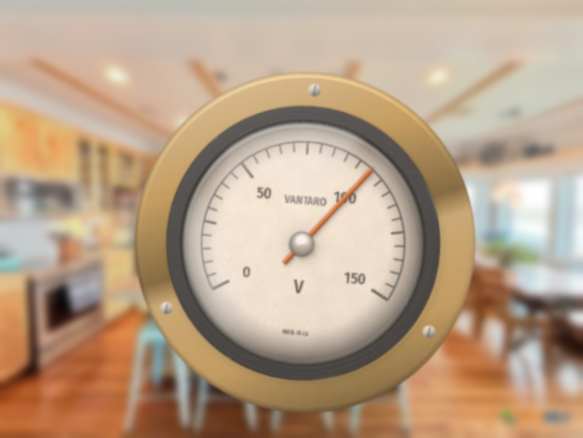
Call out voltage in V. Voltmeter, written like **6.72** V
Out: **100** V
